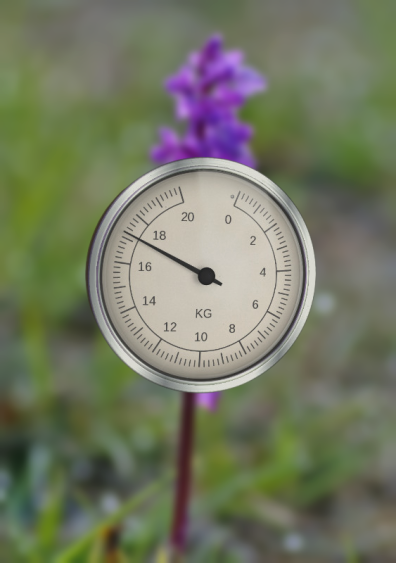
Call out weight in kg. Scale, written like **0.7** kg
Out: **17.2** kg
